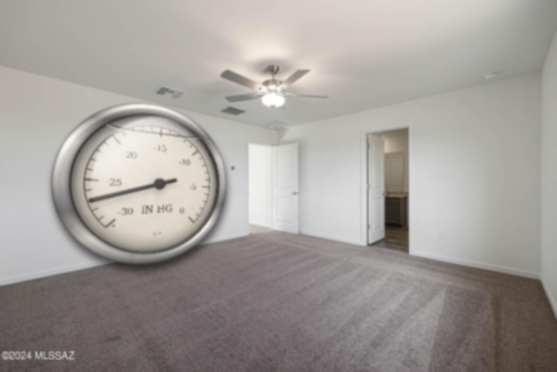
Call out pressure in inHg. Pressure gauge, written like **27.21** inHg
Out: **-27** inHg
